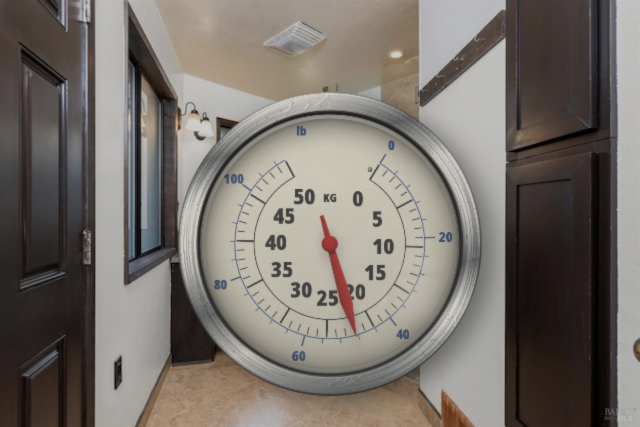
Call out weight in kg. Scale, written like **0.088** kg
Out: **22** kg
